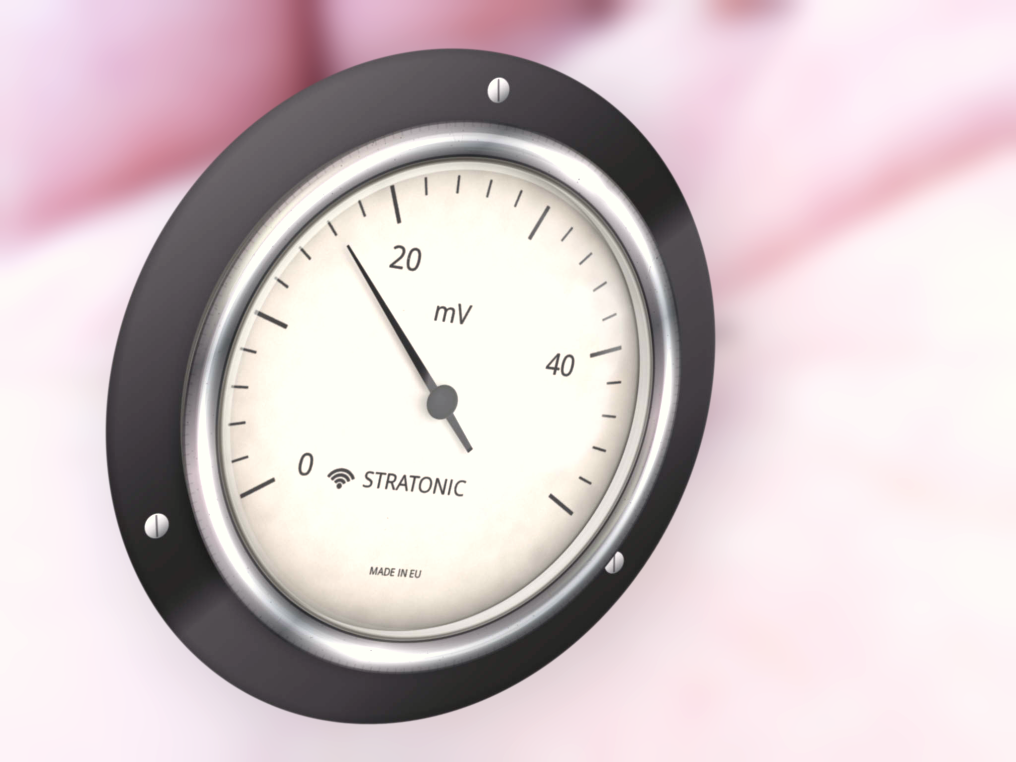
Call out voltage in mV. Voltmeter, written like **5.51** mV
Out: **16** mV
